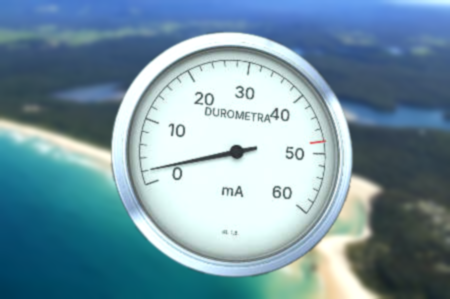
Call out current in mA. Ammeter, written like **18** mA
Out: **2** mA
